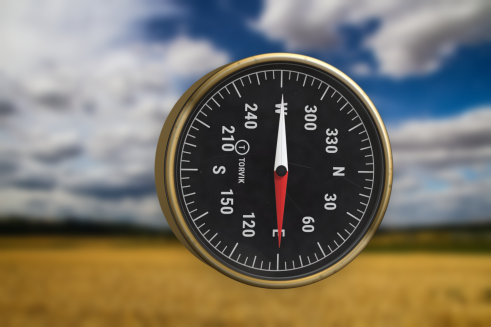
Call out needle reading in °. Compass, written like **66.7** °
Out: **90** °
